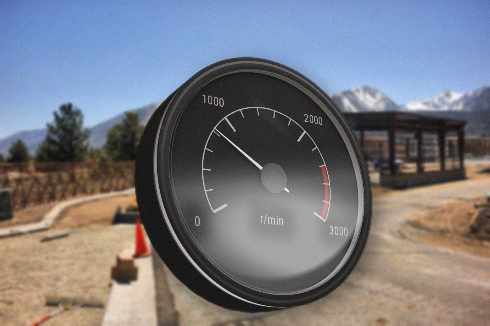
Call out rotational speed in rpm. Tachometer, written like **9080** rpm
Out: **800** rpm
